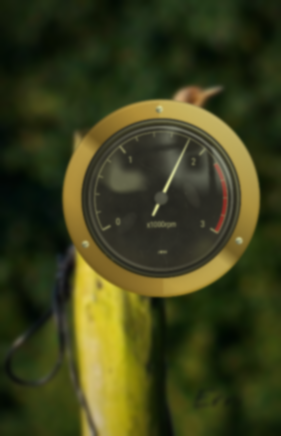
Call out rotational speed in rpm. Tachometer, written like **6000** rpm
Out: **1800** rpm
